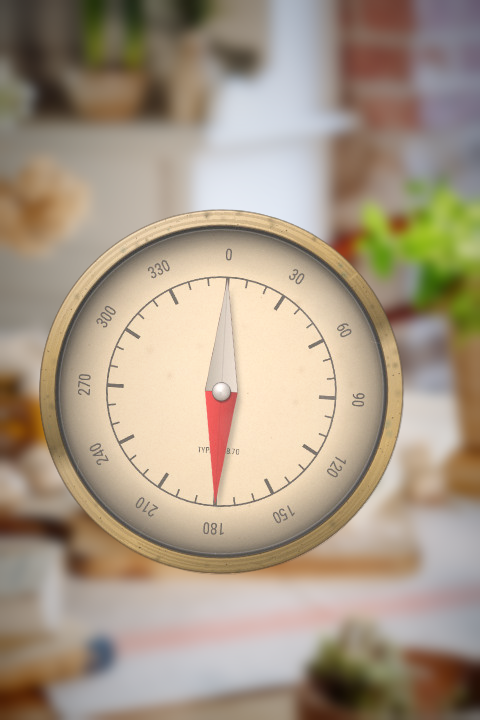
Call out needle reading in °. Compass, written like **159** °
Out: **180** °
